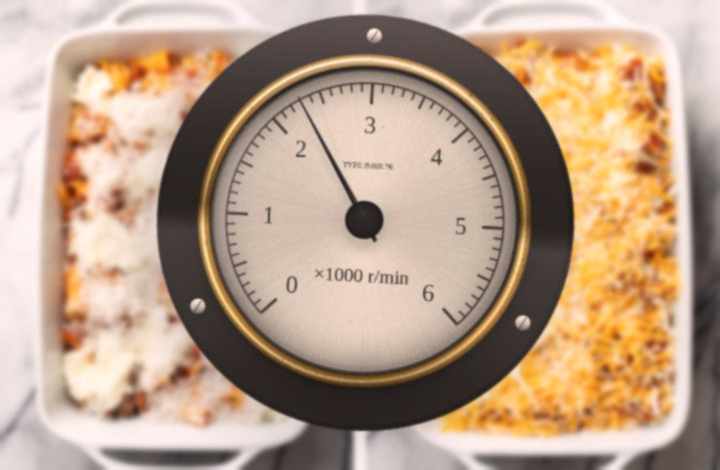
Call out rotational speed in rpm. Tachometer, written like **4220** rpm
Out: **2300** rpm
